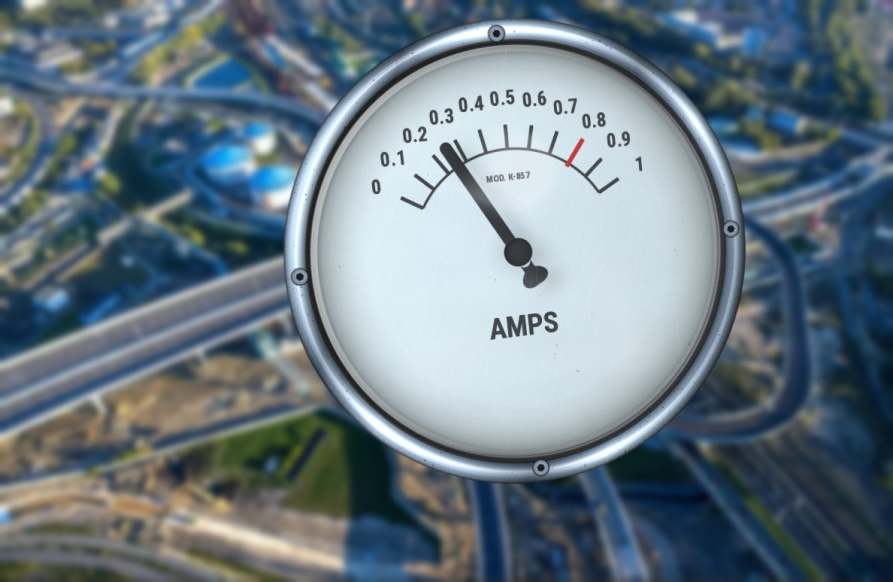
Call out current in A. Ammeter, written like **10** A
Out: **0.25** A
